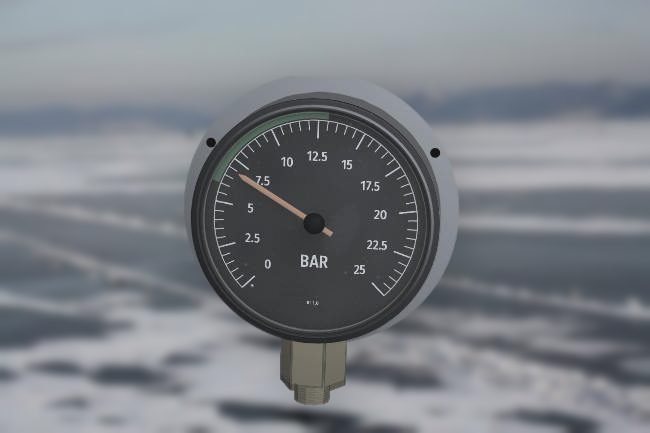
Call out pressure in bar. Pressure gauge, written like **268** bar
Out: **7** bar
